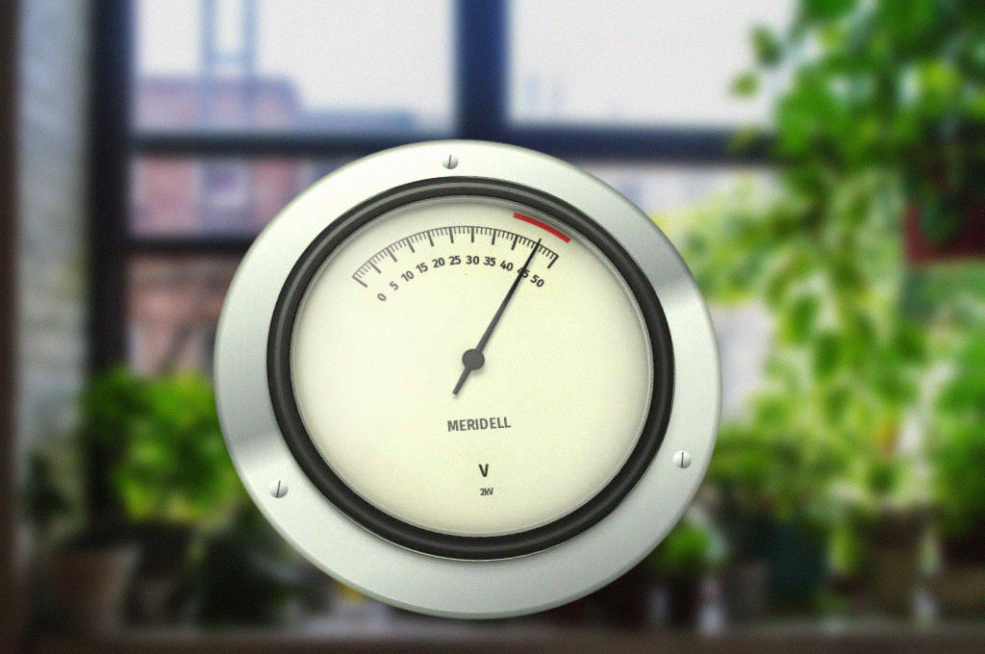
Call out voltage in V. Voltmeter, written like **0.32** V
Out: **45** V
